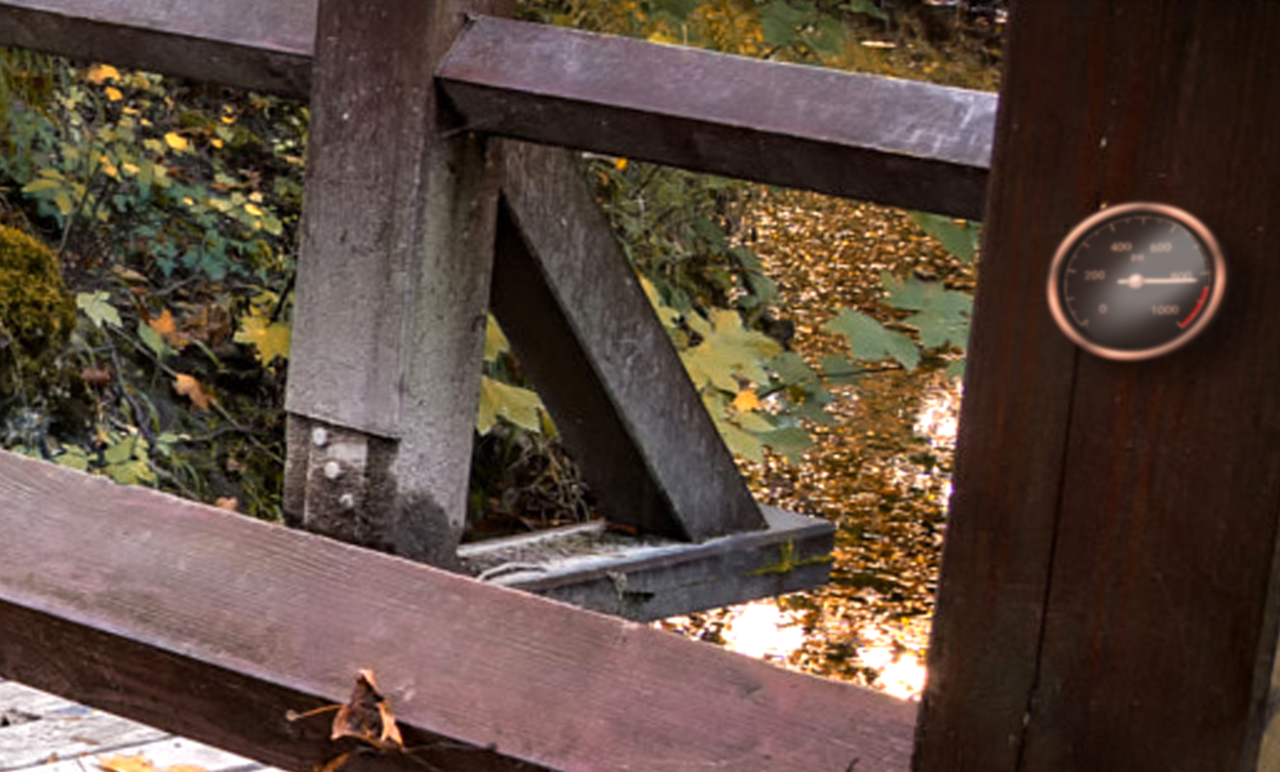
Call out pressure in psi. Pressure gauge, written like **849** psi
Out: **825** psi
